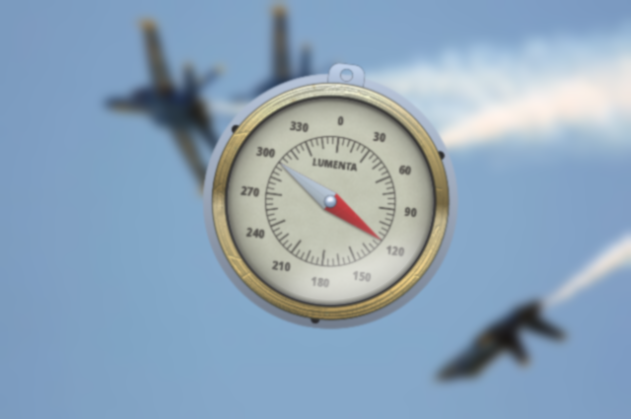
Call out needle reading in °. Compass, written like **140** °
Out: **120** °
